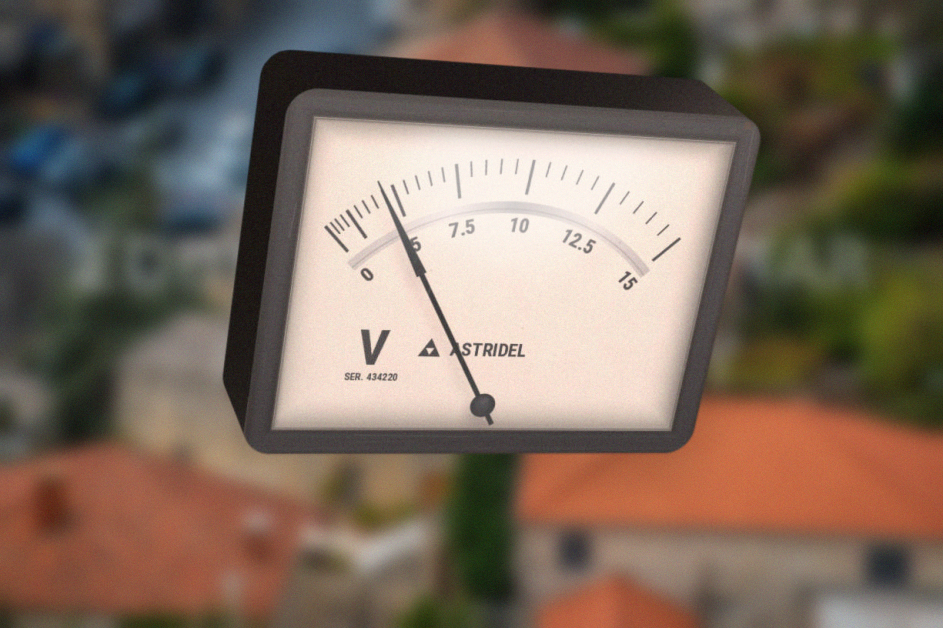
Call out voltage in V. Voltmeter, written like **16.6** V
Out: **4.5** V
